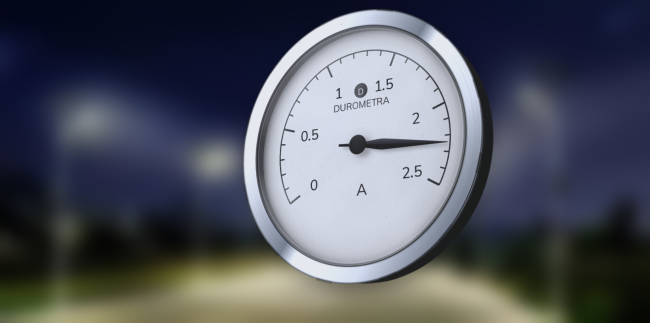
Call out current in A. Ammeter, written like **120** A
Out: **2.25** A
